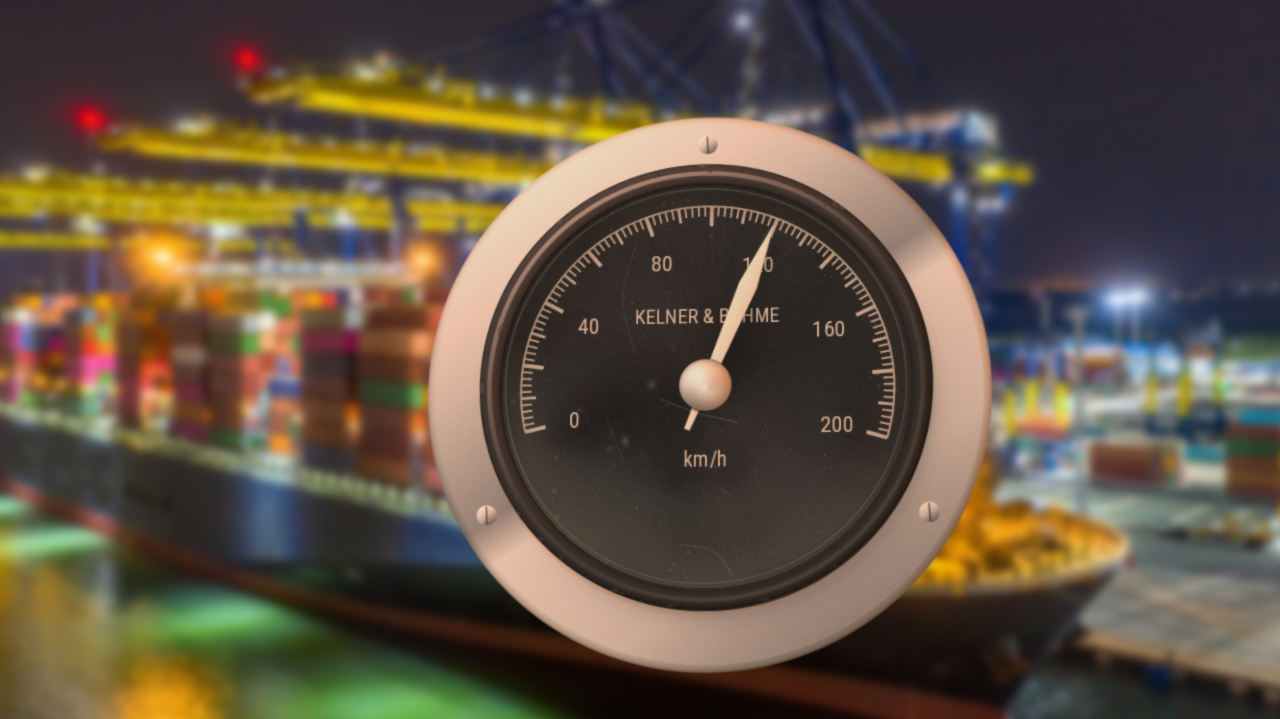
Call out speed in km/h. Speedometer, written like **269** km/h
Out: **120** km/h
